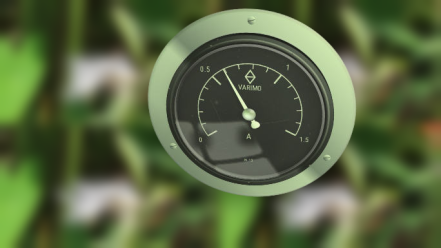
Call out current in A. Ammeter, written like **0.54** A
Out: **0.6** A
